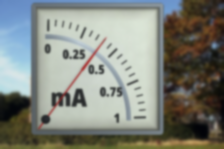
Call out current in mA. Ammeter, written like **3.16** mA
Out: **0.4** mA
